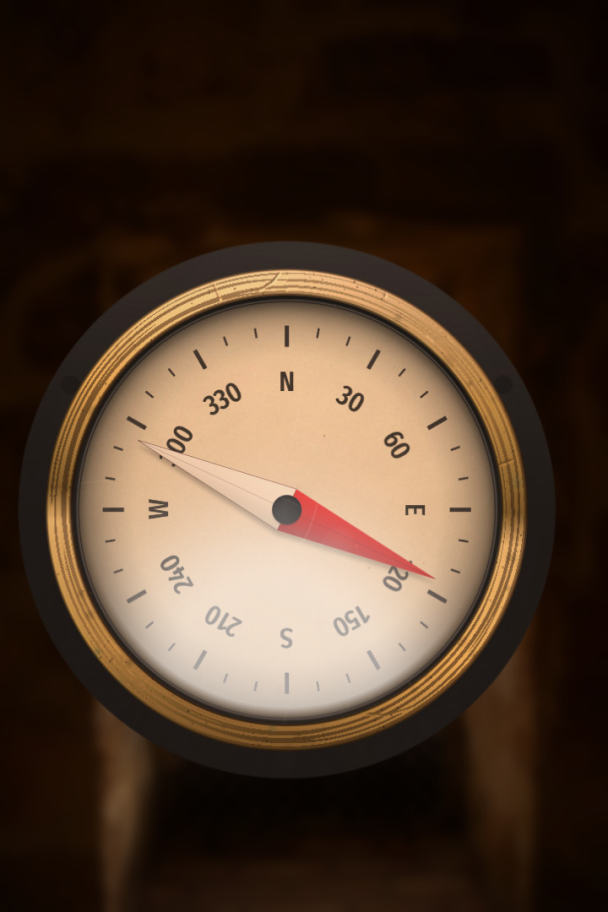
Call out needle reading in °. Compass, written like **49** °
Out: **115** °
